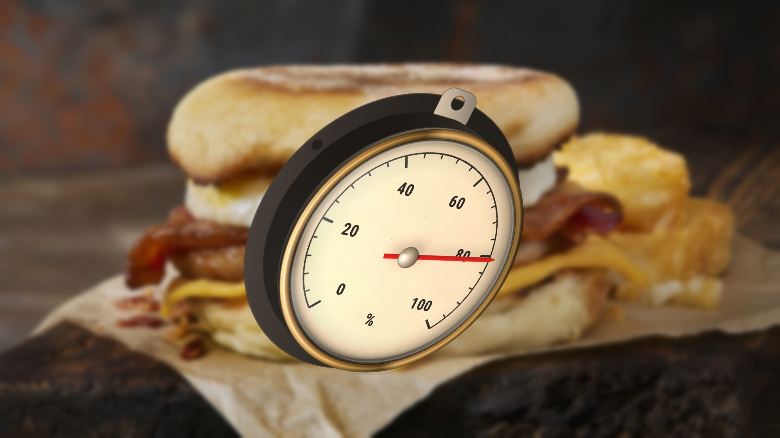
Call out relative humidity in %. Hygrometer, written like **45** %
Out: **80** %
